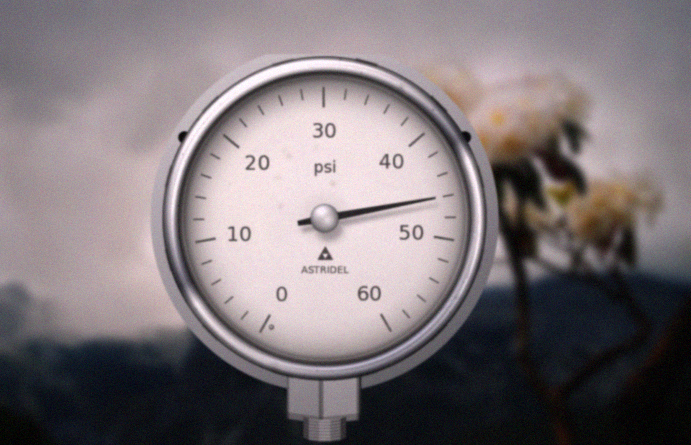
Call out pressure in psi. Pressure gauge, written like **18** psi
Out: **46** psi
